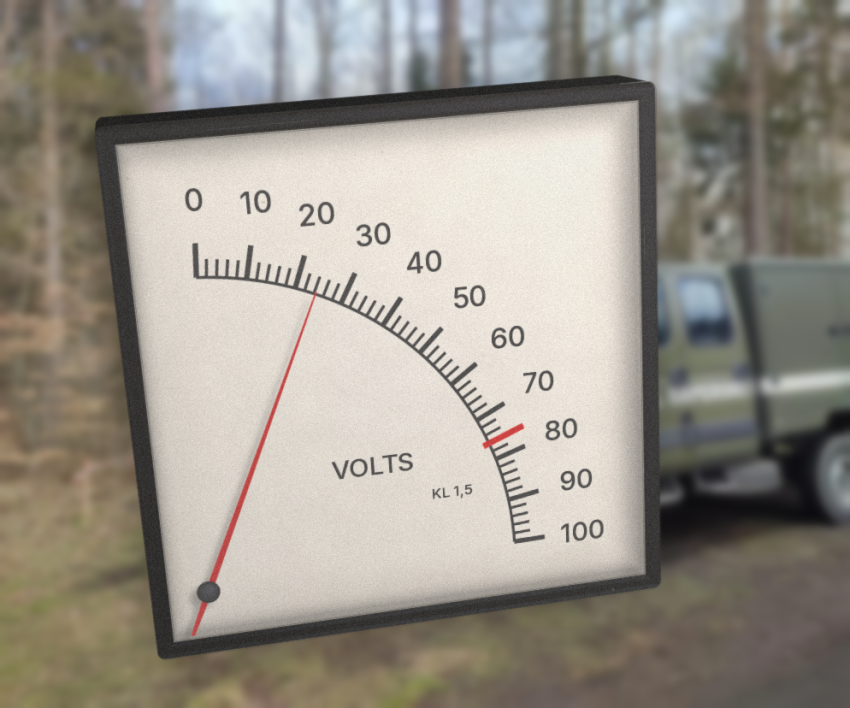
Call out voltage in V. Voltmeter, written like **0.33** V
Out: **24** V
